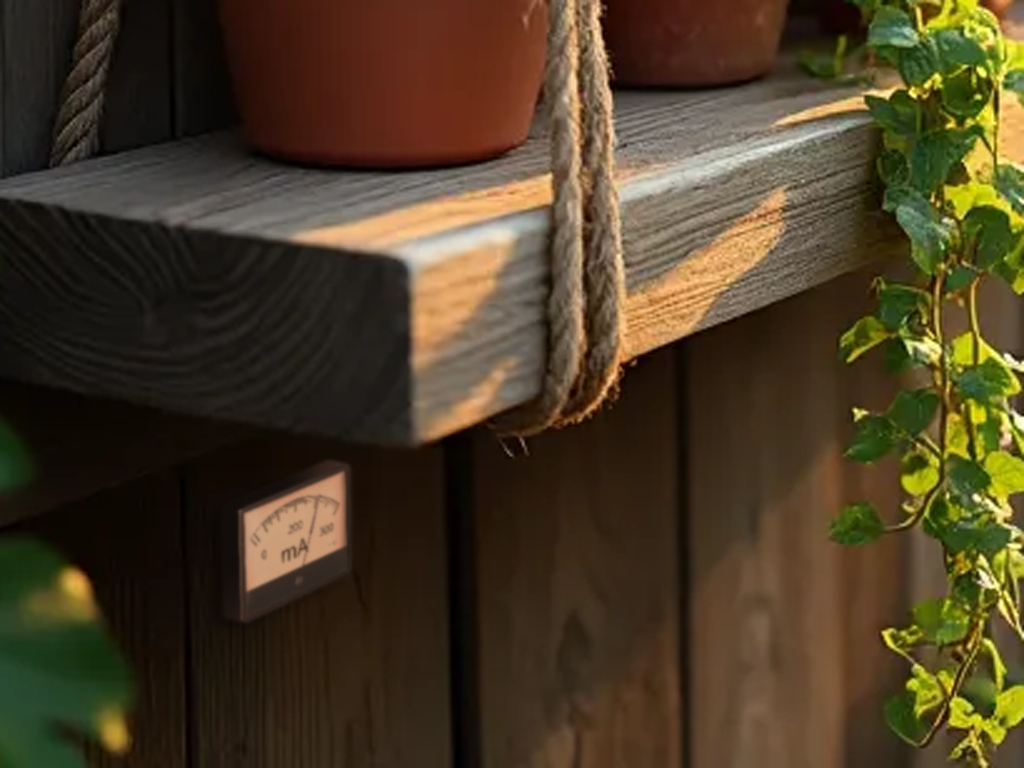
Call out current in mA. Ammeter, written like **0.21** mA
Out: **250** mA
